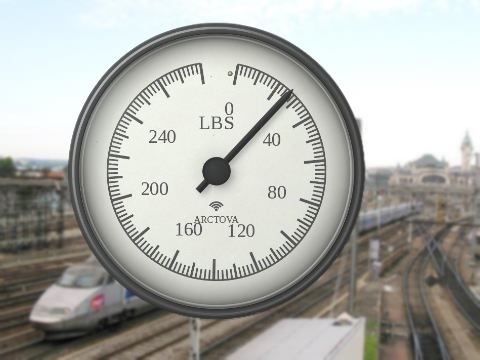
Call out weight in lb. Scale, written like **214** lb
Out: **26** lb
